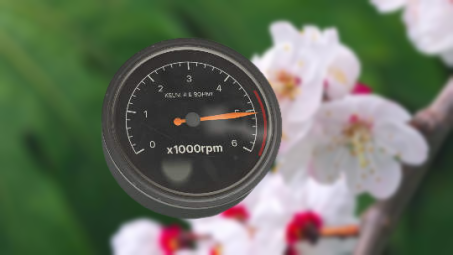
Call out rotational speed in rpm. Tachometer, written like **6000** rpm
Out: **5100** rpm
